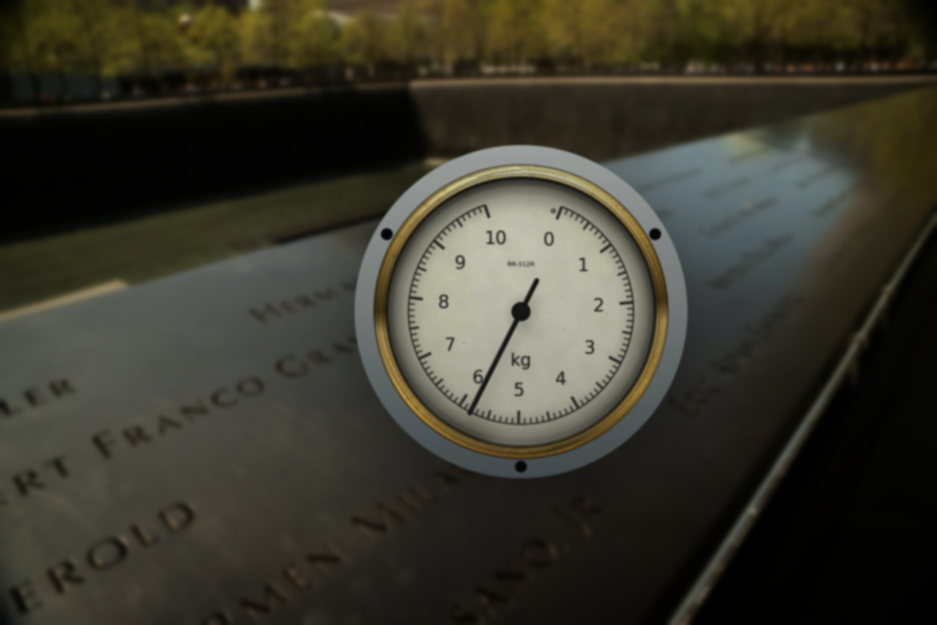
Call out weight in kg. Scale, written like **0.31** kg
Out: **5.8** kg
